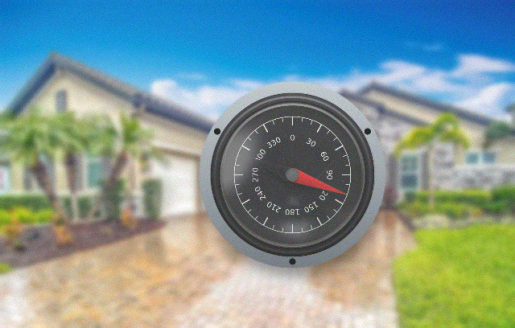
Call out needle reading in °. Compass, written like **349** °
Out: **110** °
